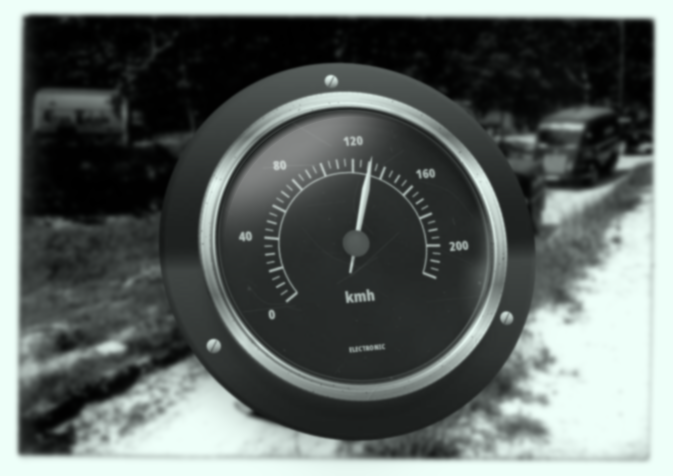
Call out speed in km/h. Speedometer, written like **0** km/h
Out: **130** km/h
